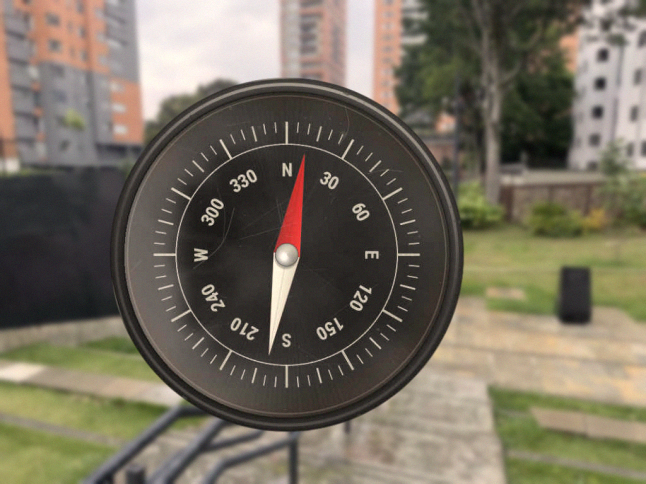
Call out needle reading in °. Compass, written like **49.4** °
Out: **10** °
